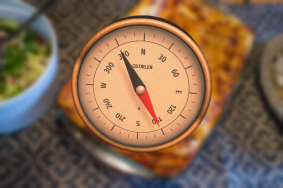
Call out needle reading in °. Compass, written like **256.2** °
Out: **150** °
